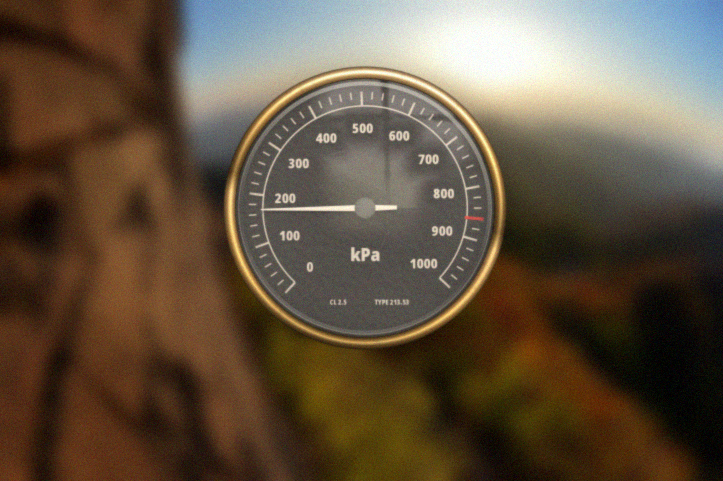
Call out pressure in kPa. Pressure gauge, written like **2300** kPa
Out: **170** kPa
